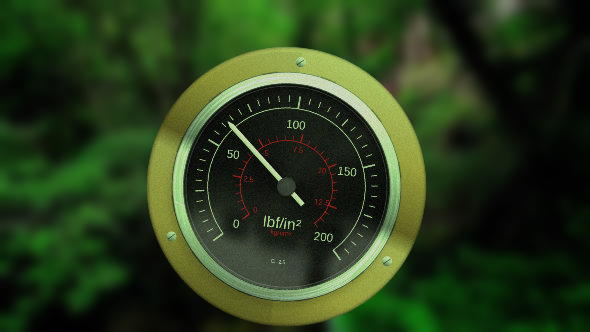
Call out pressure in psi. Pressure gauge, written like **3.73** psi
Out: **62.5** psi
